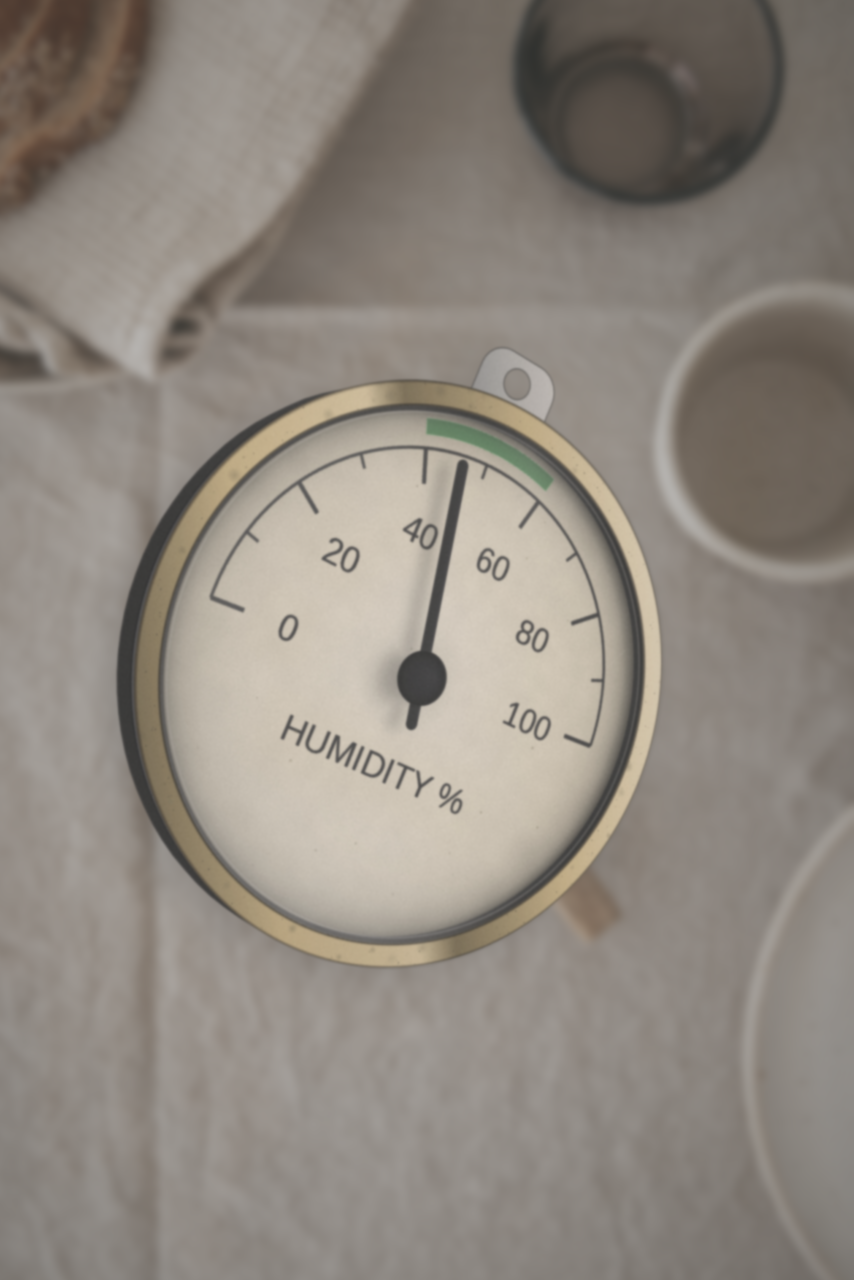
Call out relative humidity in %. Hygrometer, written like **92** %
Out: **45** %
